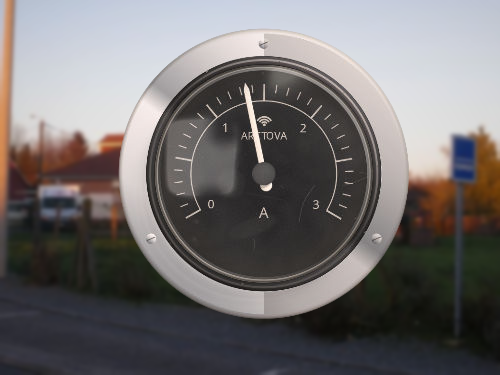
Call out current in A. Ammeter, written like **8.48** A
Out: **1.35** A
